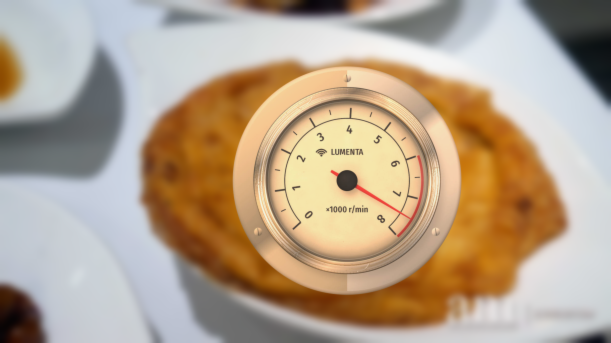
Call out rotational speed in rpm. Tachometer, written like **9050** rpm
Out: **7500** rpm
